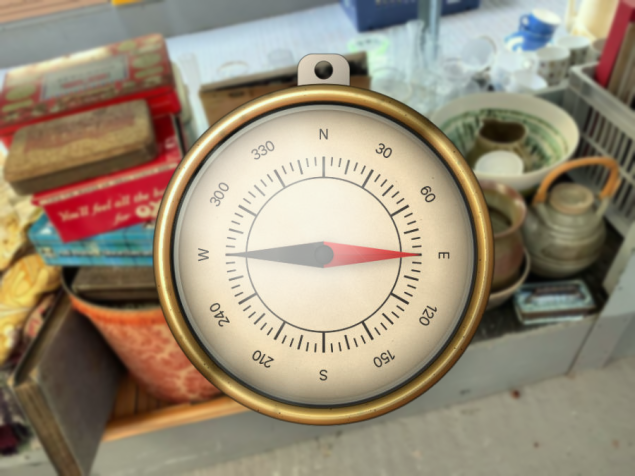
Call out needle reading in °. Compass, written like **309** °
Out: **90** °
